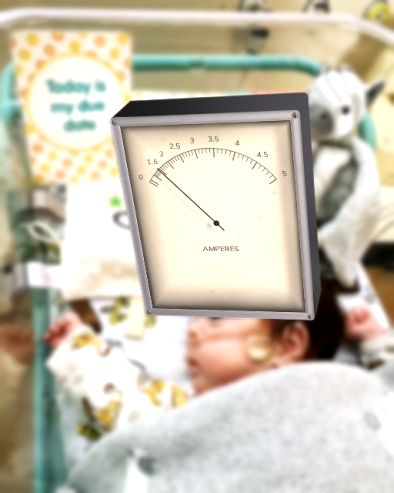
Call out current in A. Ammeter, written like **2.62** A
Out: **1.5** A
